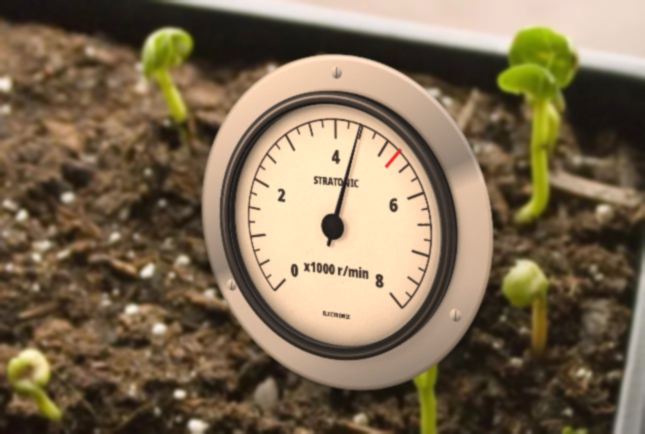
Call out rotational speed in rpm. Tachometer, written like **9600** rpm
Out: **4500** rpm
